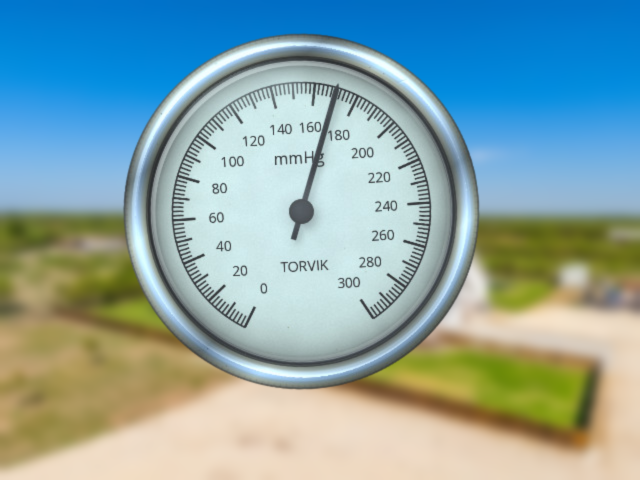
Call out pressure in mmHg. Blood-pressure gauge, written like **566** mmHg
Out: **170** mmHg
